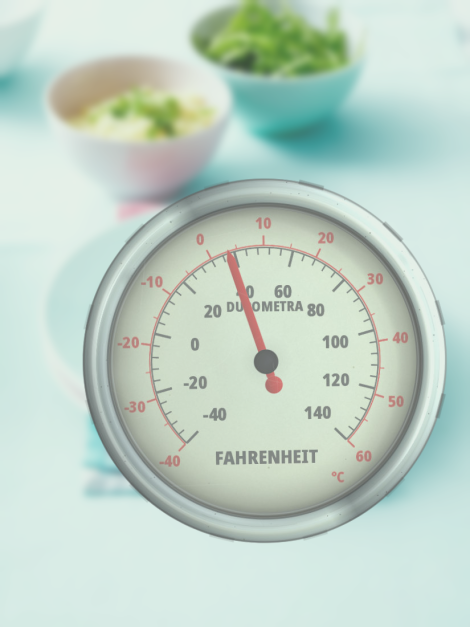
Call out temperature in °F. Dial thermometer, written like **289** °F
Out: **38** °F
